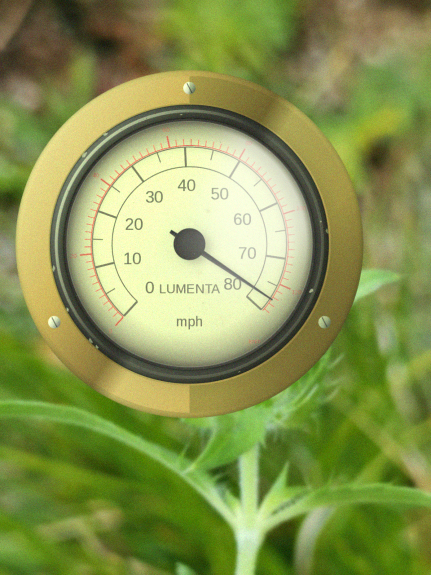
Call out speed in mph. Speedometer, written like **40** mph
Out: **77.5** mph
